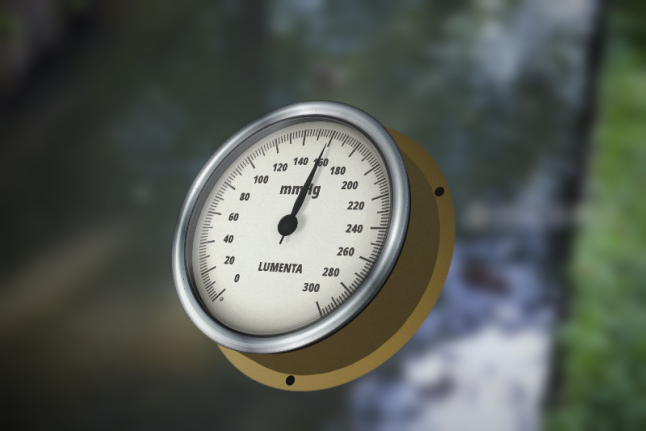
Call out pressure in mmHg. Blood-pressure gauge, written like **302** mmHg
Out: **160** mmHg
